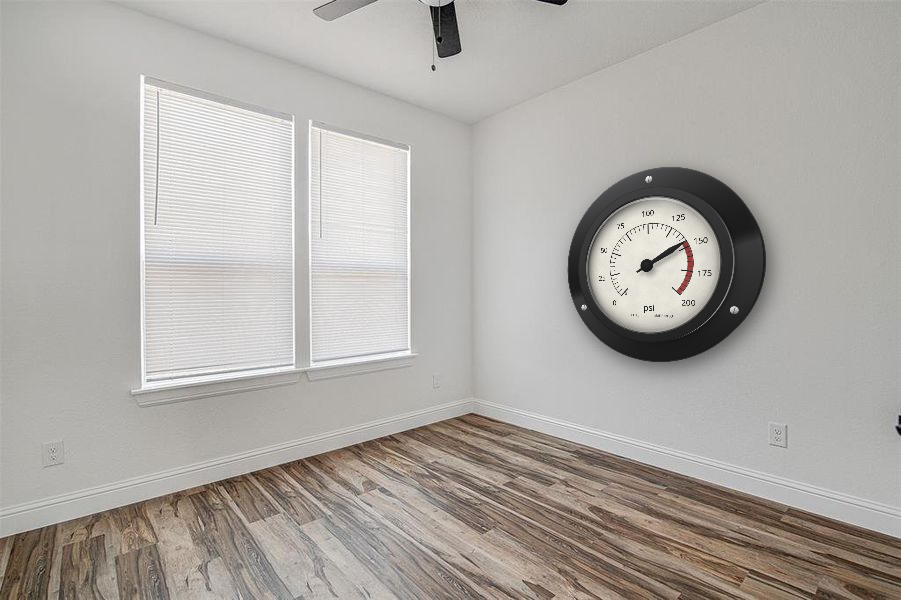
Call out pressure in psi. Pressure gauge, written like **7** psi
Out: **145** psi
